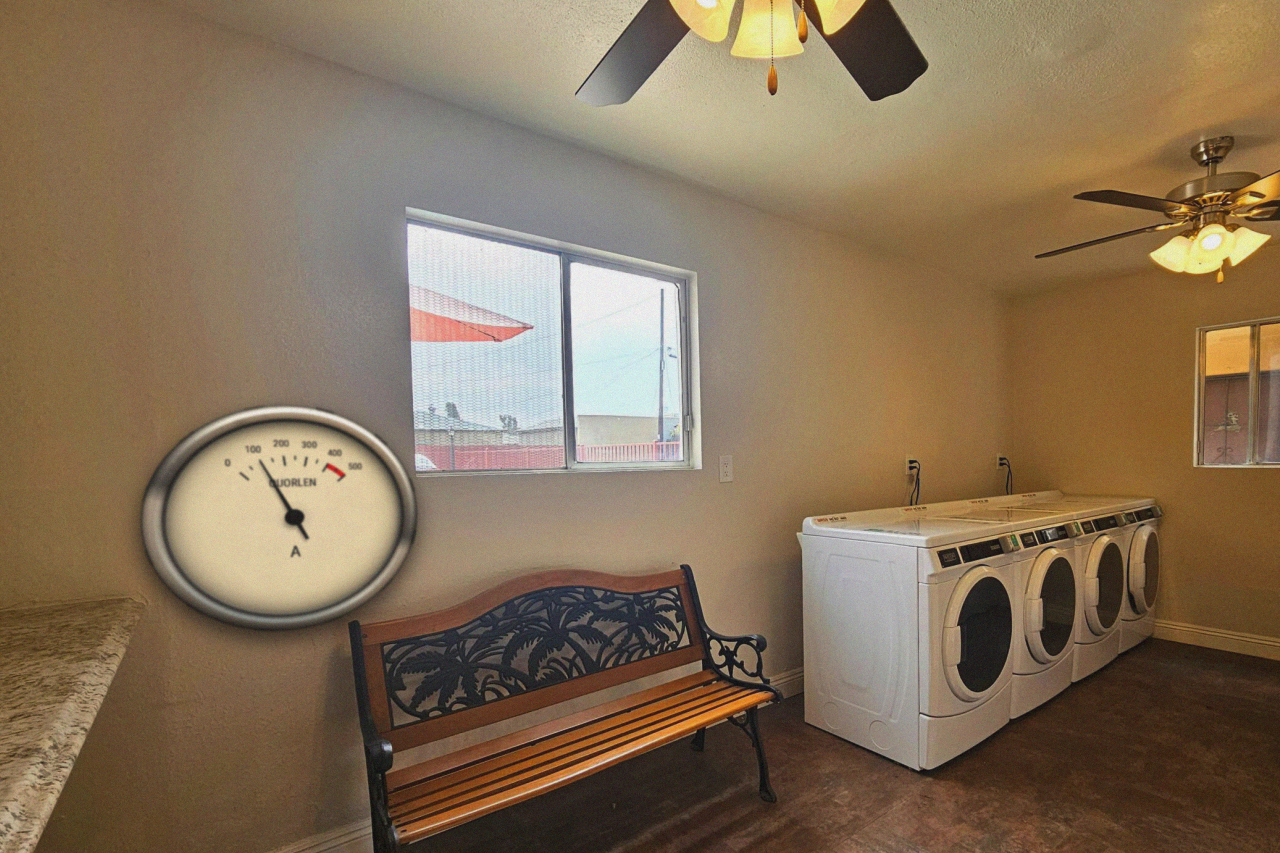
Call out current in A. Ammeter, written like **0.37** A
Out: **100** A
